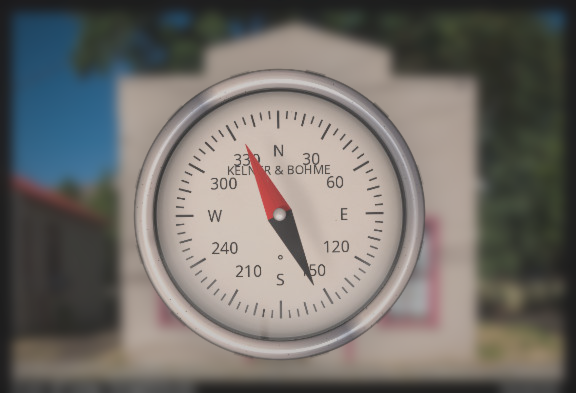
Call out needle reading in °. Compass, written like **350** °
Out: **335** °
